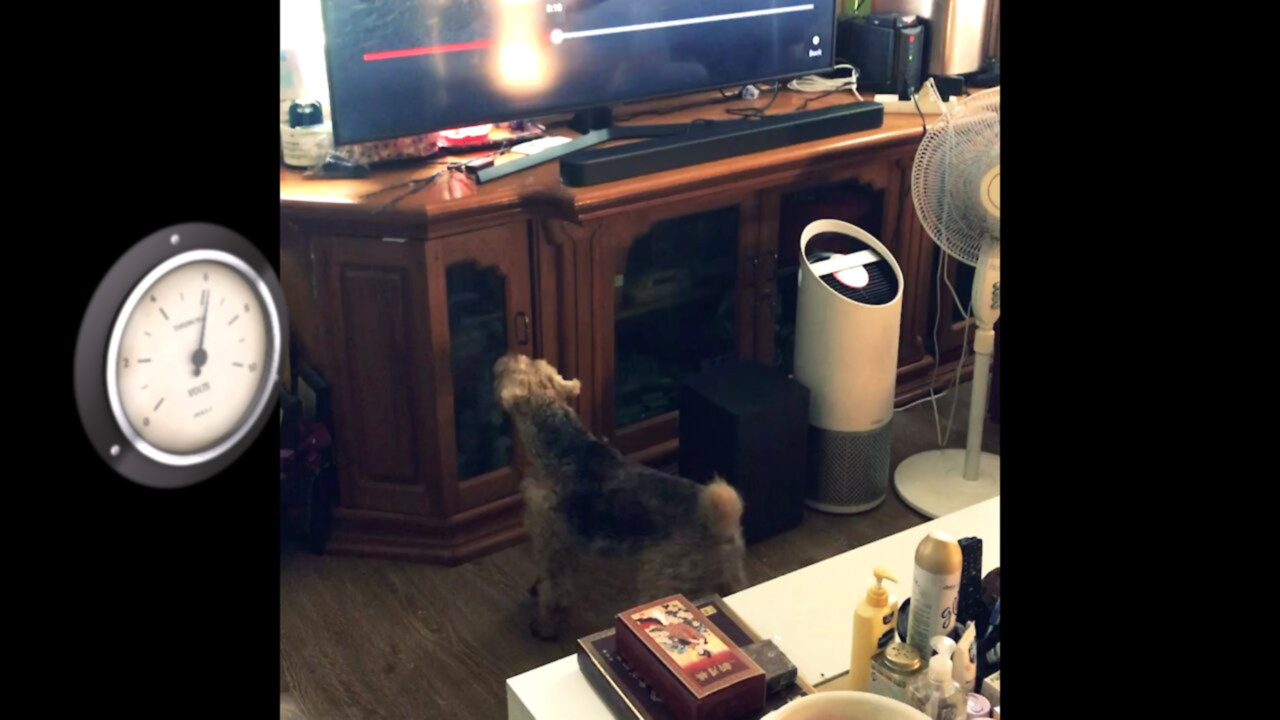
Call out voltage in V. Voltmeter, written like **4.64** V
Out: **6** V
